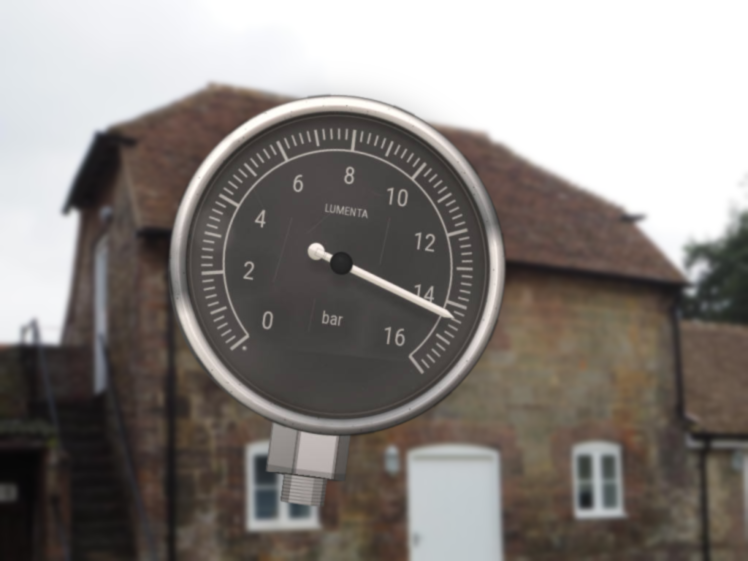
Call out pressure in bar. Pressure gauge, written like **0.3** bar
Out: **14.4** bar
